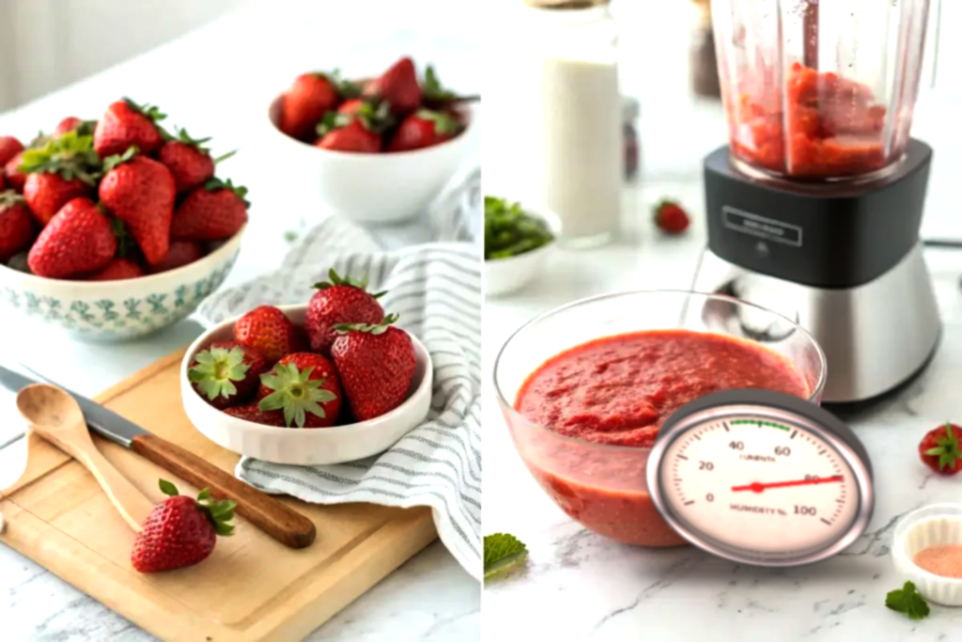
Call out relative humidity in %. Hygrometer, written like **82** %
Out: **80** %
